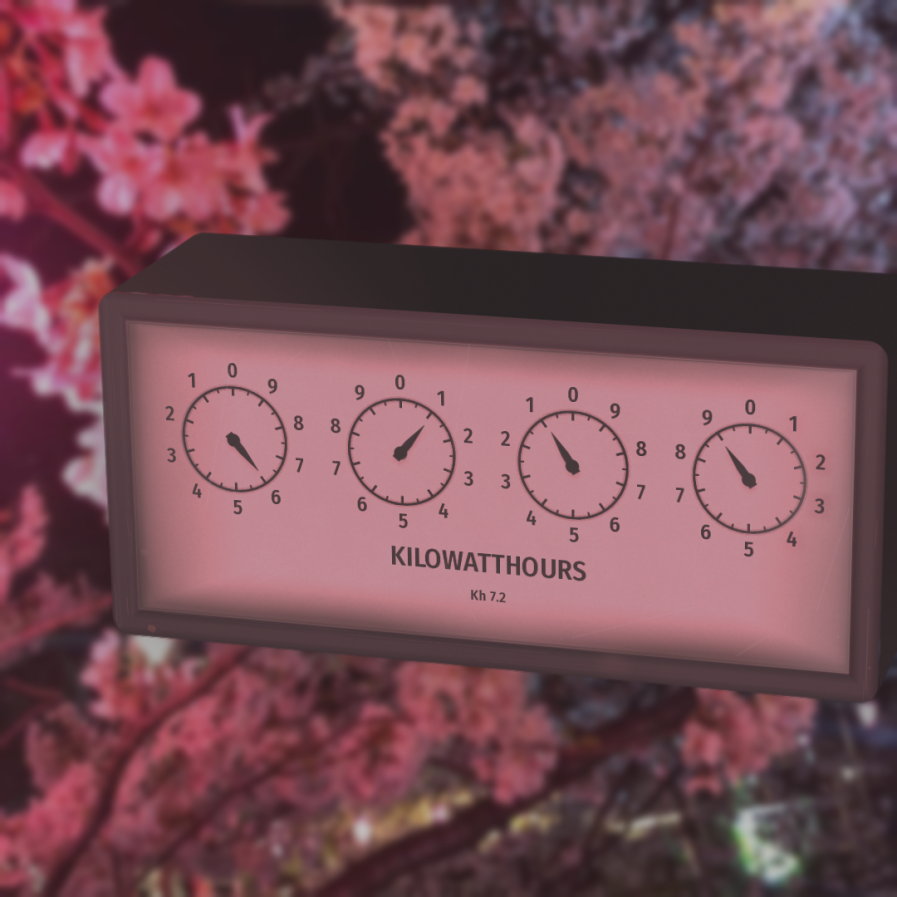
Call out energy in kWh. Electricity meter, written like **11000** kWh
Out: **6109** kWh
